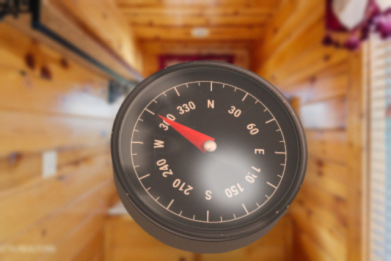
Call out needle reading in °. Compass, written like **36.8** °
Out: **300** °
